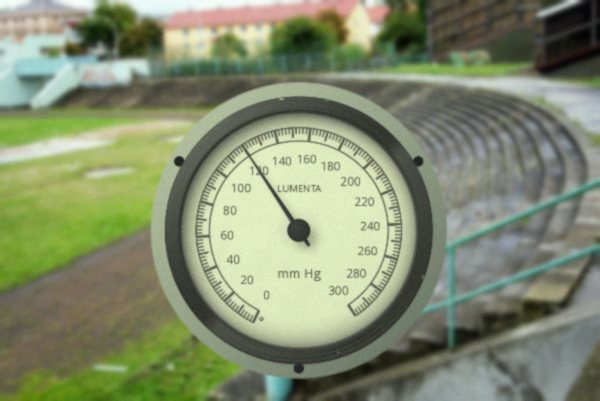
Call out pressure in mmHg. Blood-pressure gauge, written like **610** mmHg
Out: **120** mmHg
